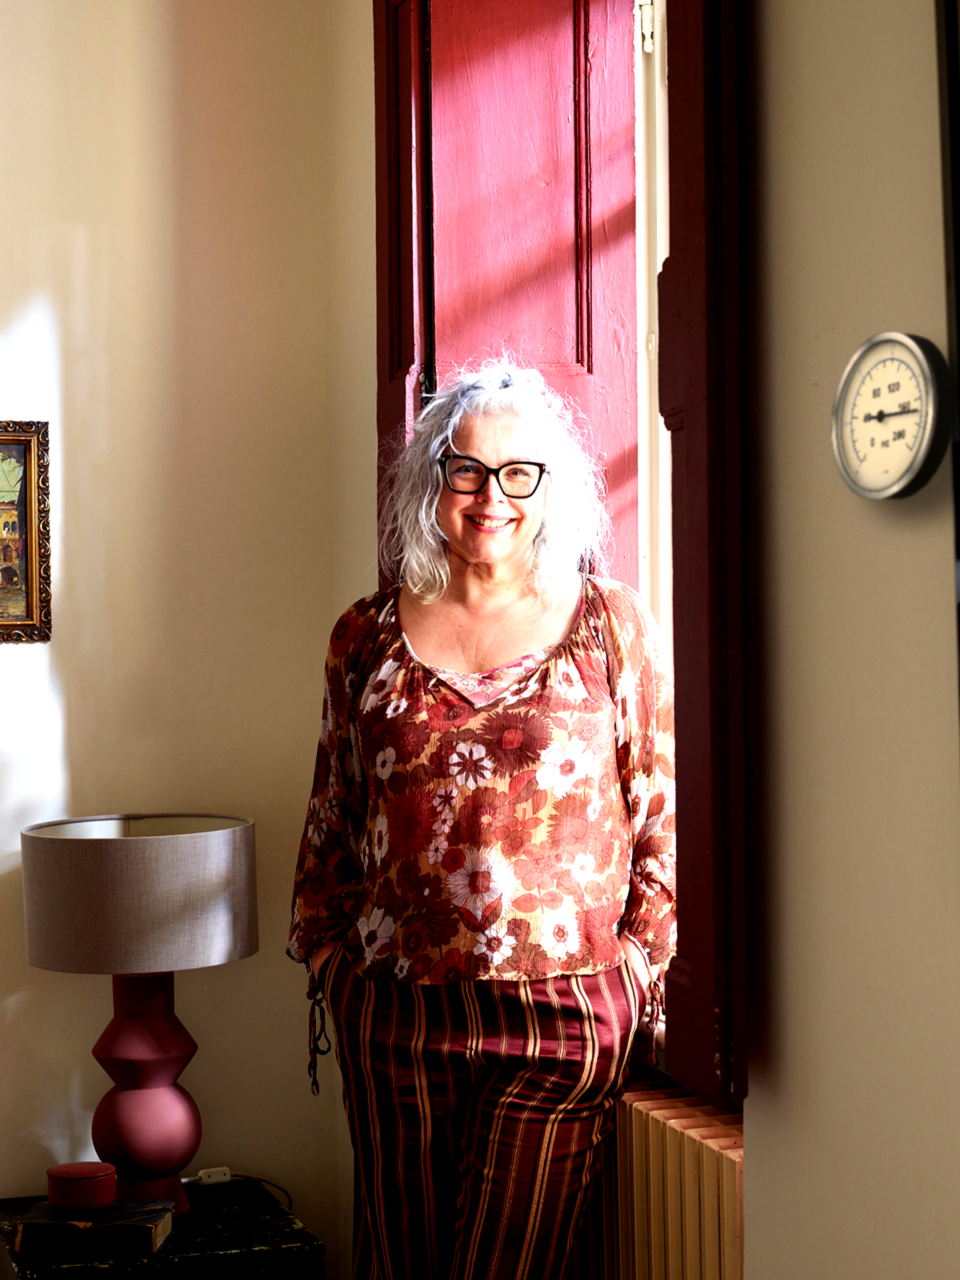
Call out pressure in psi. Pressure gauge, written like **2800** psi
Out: **170** psi
